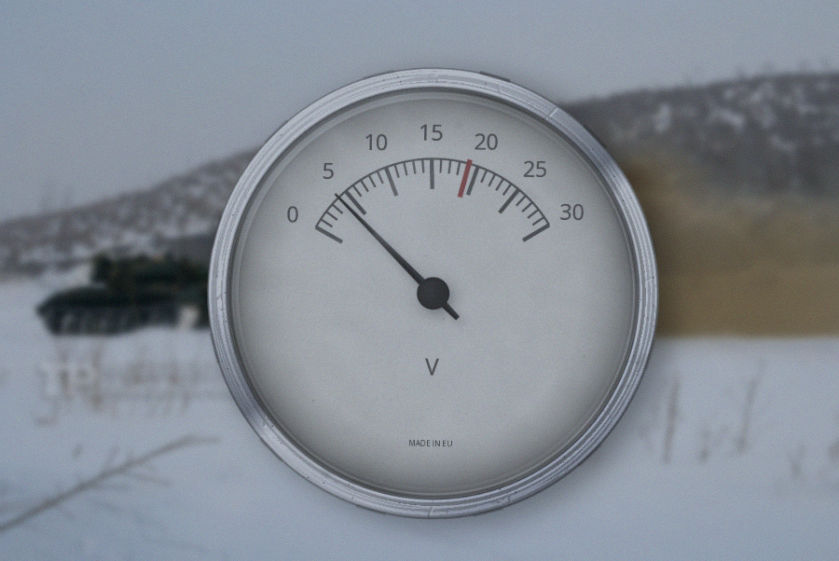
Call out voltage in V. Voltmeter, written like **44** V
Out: **4** V
